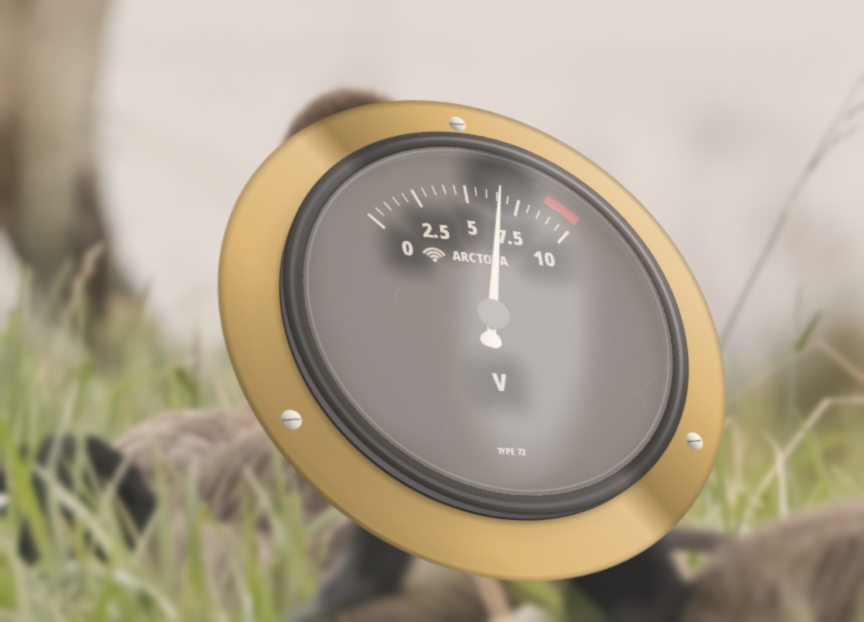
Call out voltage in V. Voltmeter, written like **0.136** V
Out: **6.5** V
